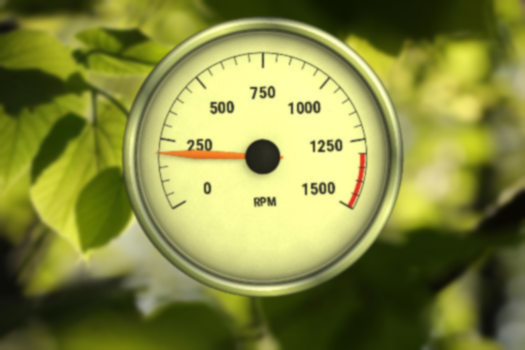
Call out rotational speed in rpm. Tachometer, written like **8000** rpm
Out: **200** rpm
